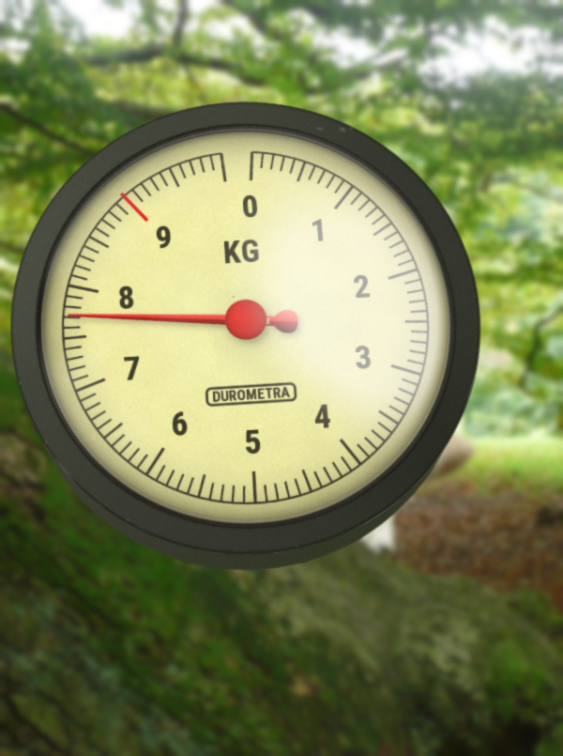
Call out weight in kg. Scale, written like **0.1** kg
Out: **7.7** kg
